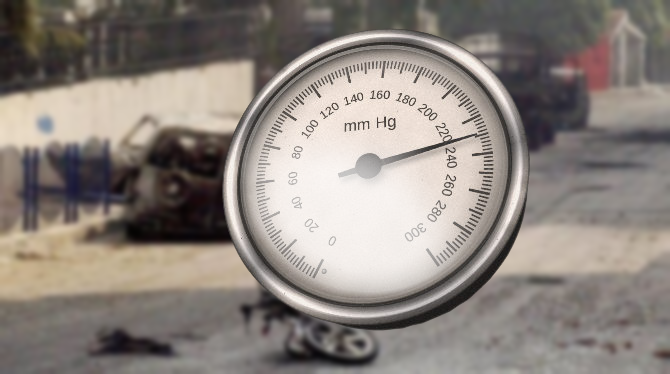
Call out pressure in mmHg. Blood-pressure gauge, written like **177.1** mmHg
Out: **230** mmHg
